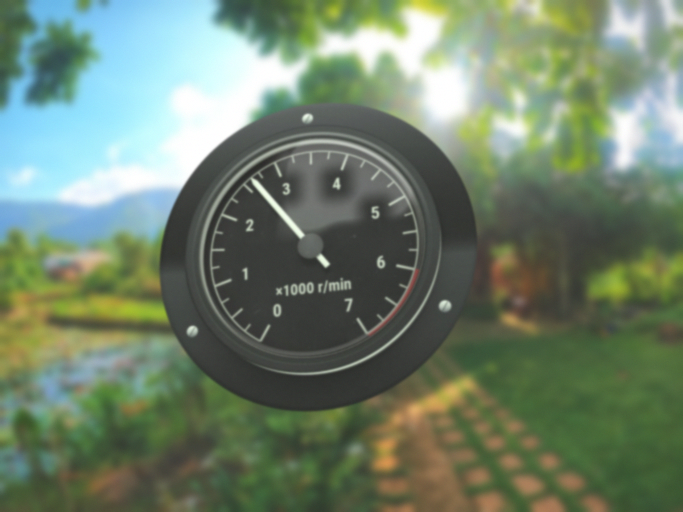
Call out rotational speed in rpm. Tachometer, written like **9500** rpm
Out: **2625** rpm
